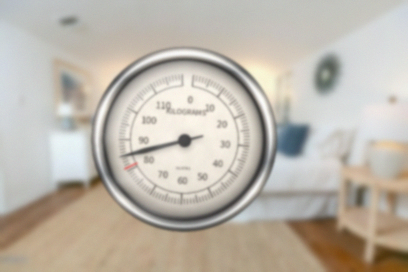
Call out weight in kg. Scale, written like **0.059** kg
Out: **85** kg
